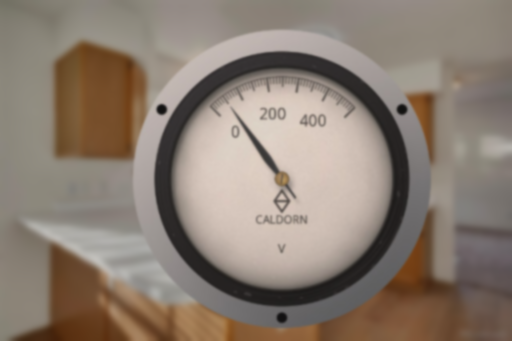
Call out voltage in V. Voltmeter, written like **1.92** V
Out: **50** V
